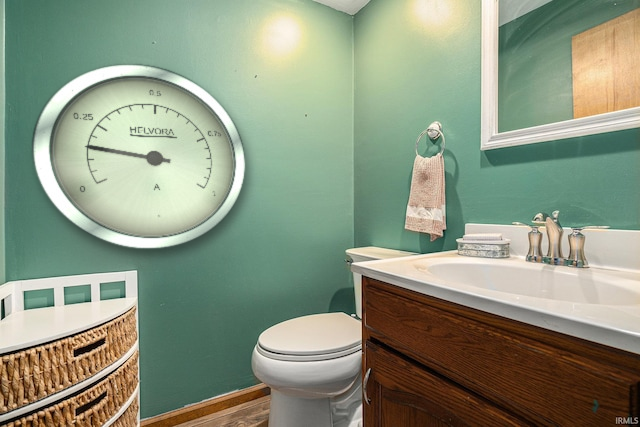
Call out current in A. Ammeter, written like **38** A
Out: **0.15** A
